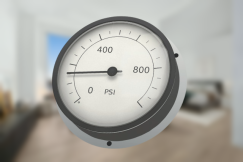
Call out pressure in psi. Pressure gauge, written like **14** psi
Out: **150** psi
